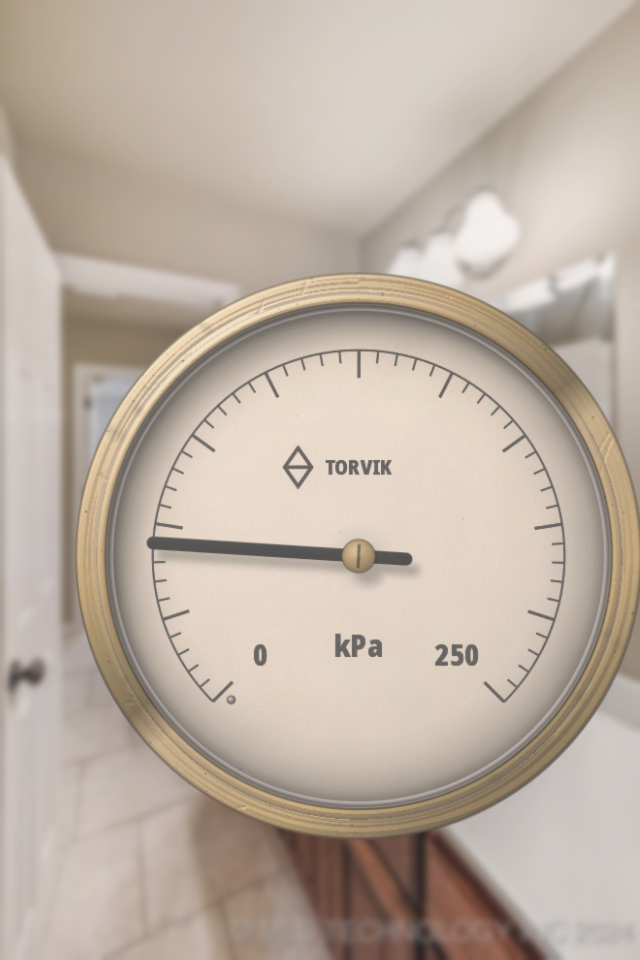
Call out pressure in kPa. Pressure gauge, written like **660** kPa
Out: **45** kPa
